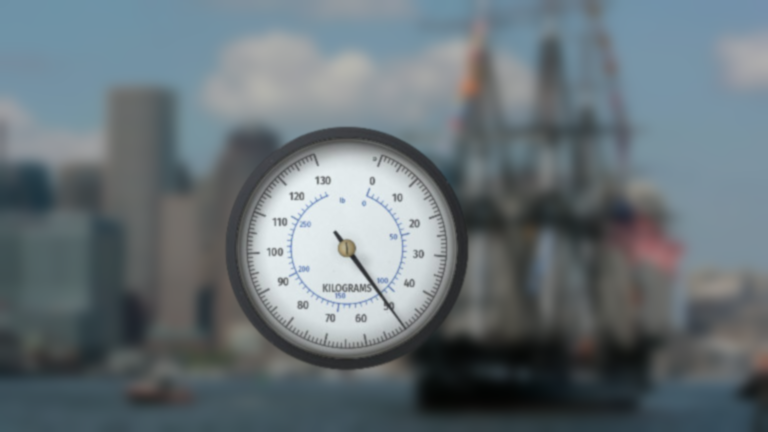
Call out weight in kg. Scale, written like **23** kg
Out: **50** kg
